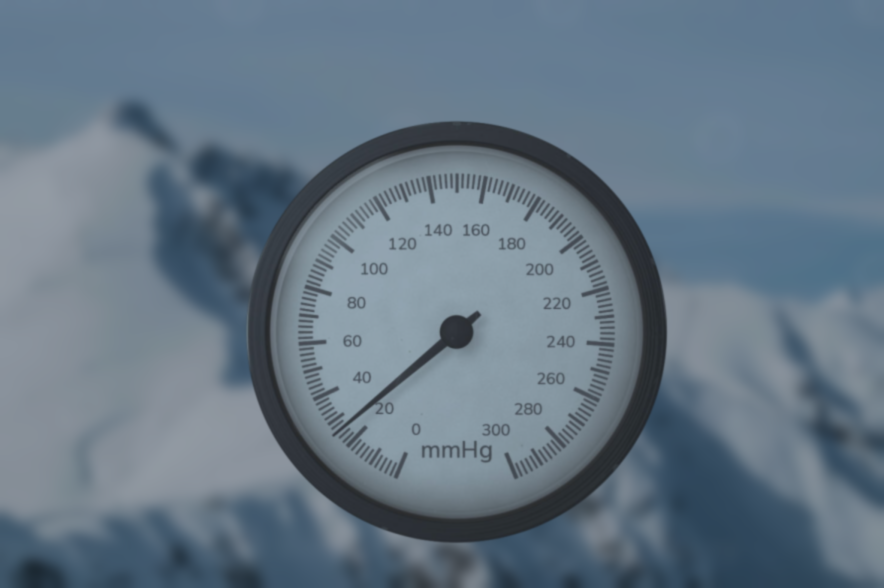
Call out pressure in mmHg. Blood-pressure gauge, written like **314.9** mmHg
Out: **26** mmHg
